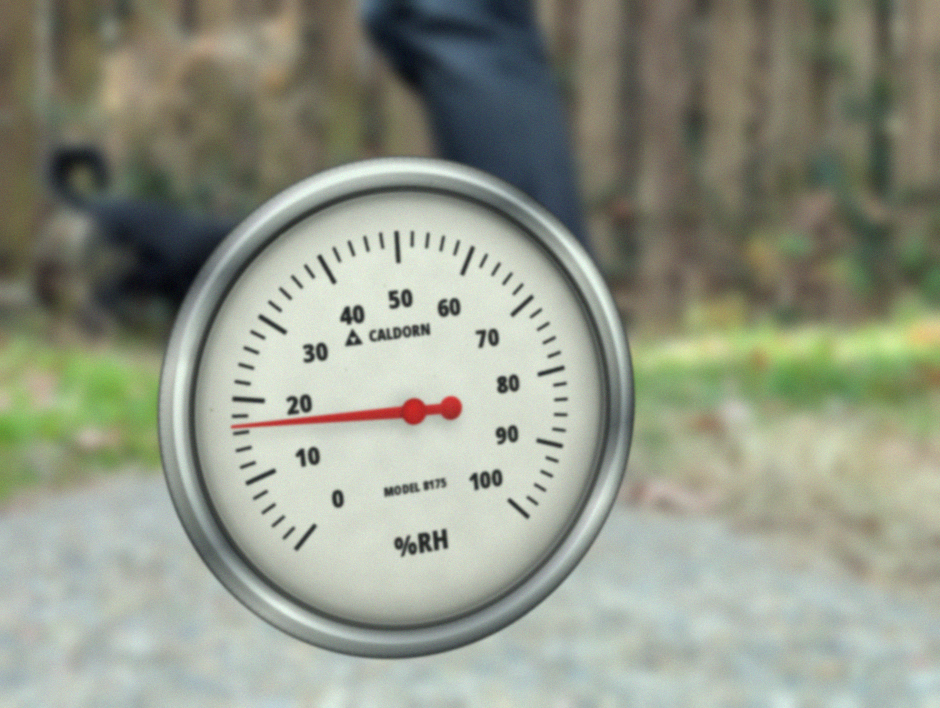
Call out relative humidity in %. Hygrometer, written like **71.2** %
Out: **17** %
